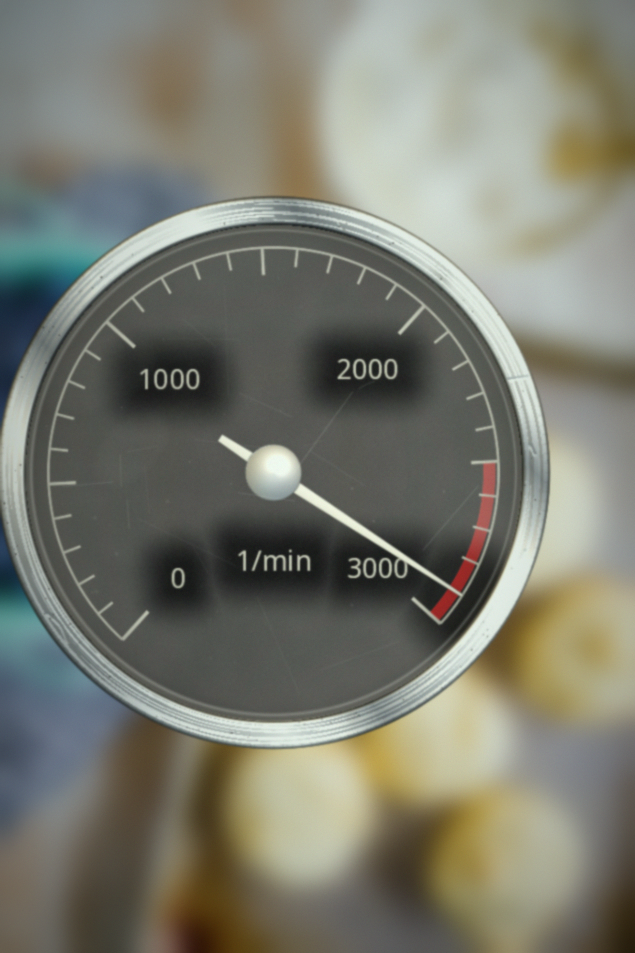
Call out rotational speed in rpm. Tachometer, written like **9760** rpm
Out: **2900** rpm
